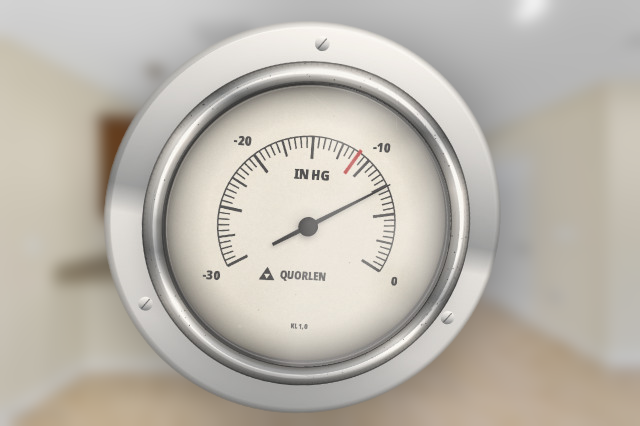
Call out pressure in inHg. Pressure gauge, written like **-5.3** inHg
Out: **-7.5** inHg
